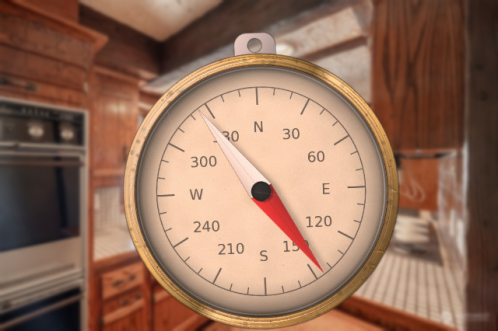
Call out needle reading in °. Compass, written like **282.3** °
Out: **145** °
